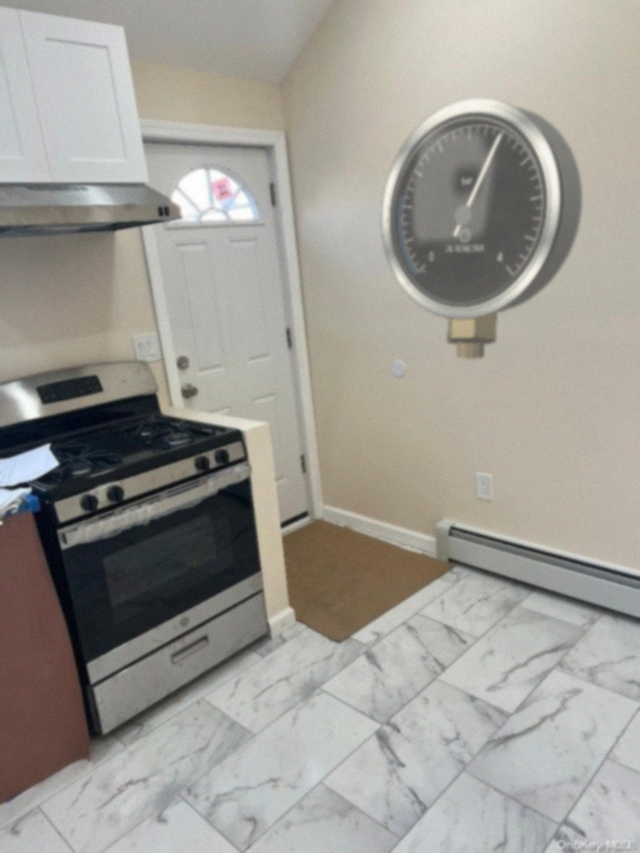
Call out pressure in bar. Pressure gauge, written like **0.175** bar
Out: **2.4** bar
